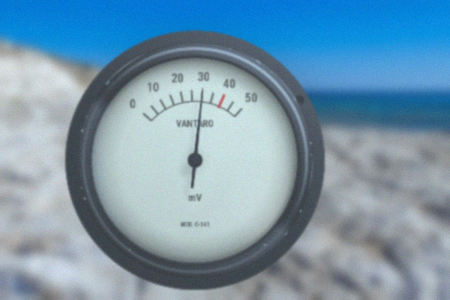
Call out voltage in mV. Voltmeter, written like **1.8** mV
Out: **30** mV
